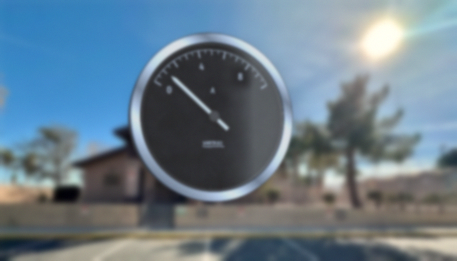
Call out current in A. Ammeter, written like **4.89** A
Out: **1** A
